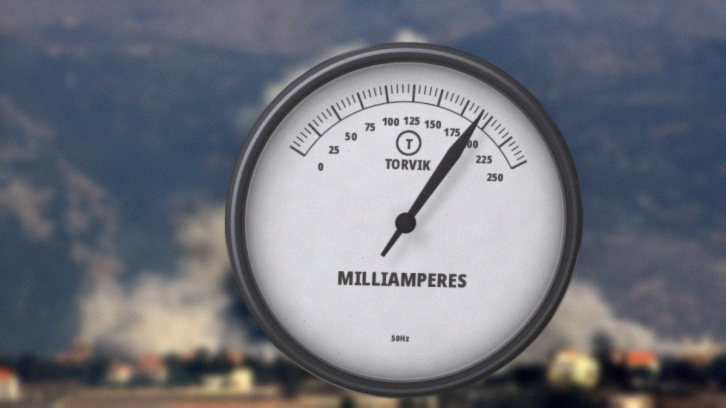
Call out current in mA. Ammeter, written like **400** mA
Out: **190** mA
